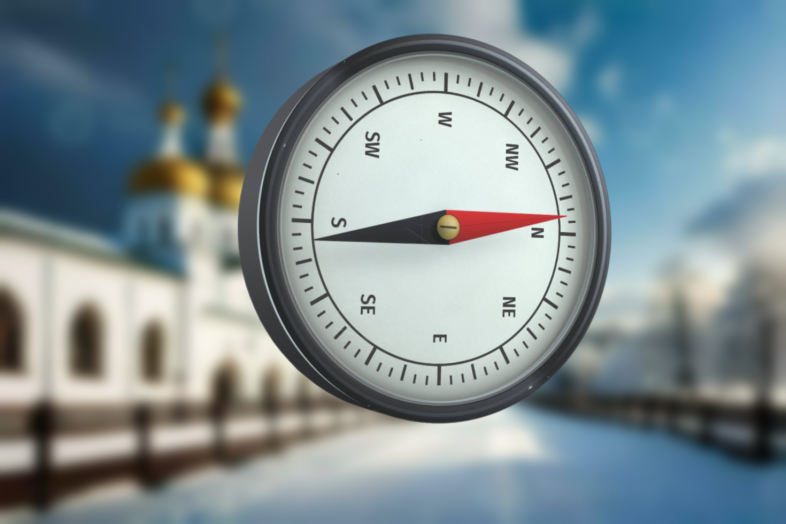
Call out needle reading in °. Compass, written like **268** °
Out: **352.5** °
